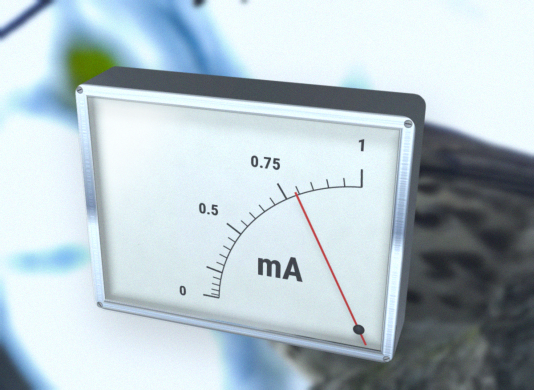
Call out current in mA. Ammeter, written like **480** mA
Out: **0.8** mA
